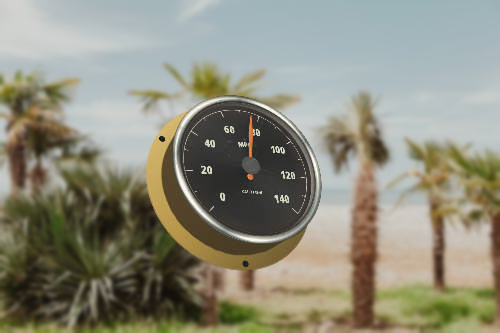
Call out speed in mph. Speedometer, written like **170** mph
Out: **75** mph
